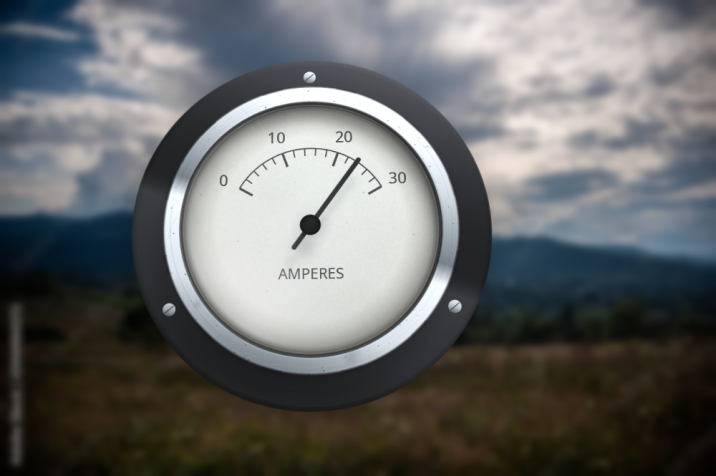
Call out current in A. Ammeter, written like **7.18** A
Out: **24** A
